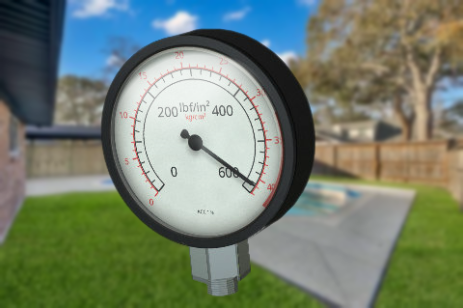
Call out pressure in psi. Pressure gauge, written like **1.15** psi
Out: **580** psi
